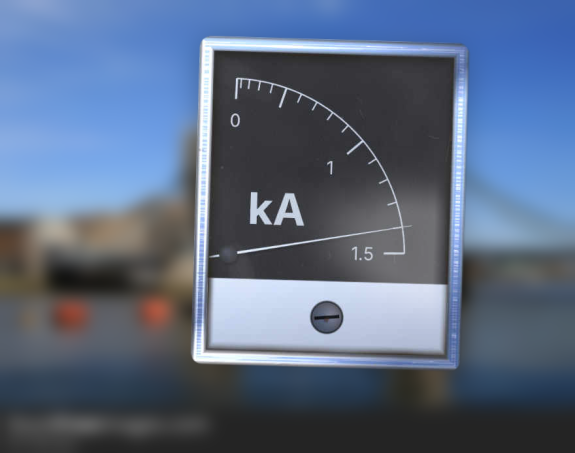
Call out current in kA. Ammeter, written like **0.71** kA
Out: **1.4** kA
